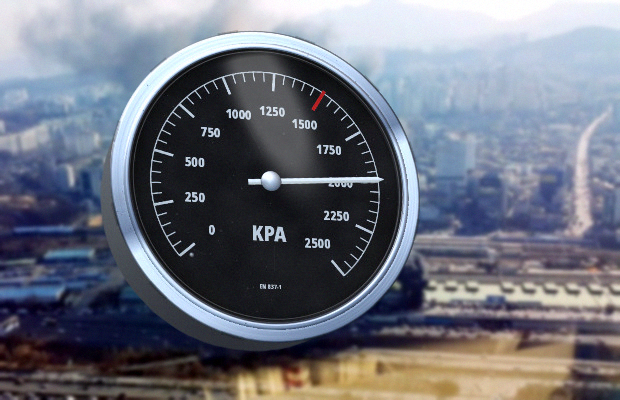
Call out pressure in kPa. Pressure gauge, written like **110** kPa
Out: **2000** kPa
